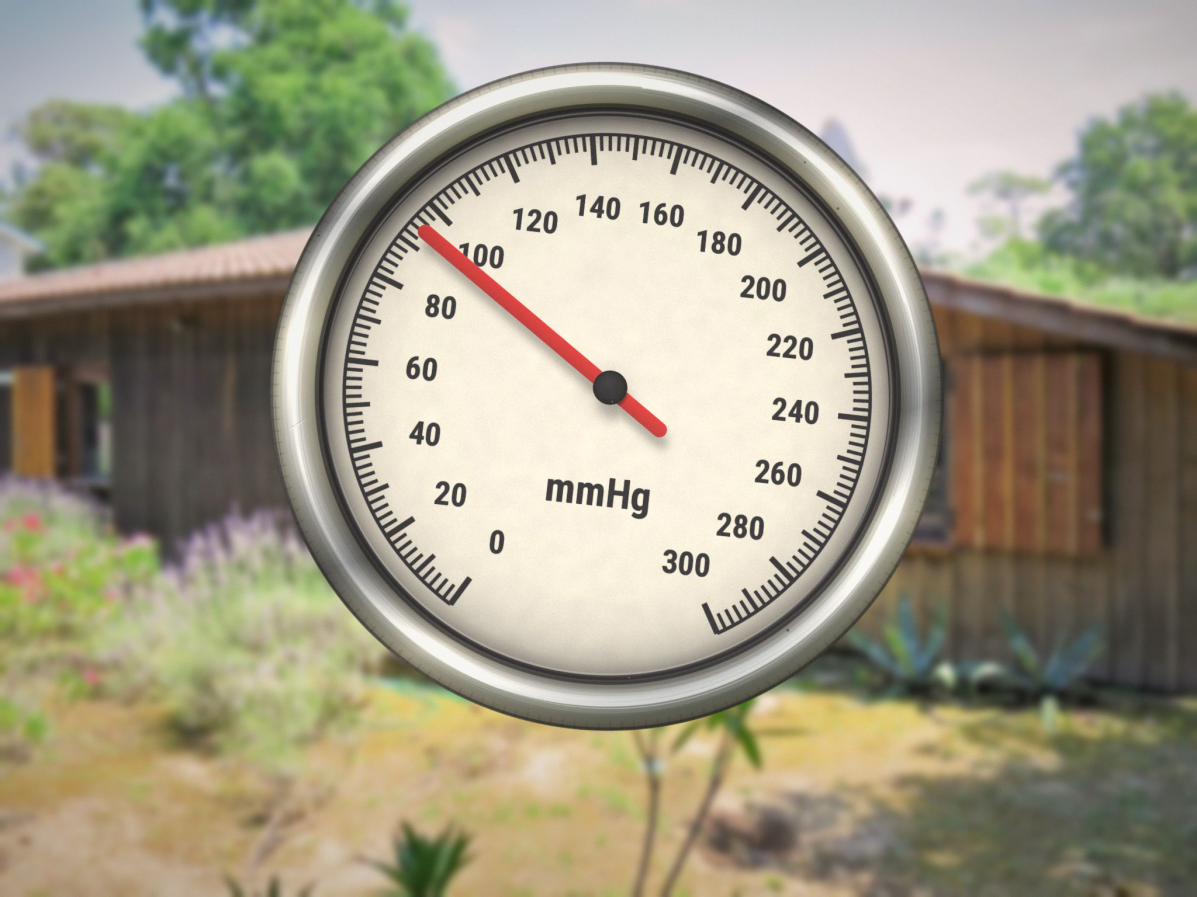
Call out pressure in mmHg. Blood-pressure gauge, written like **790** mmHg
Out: **94** mmHg
